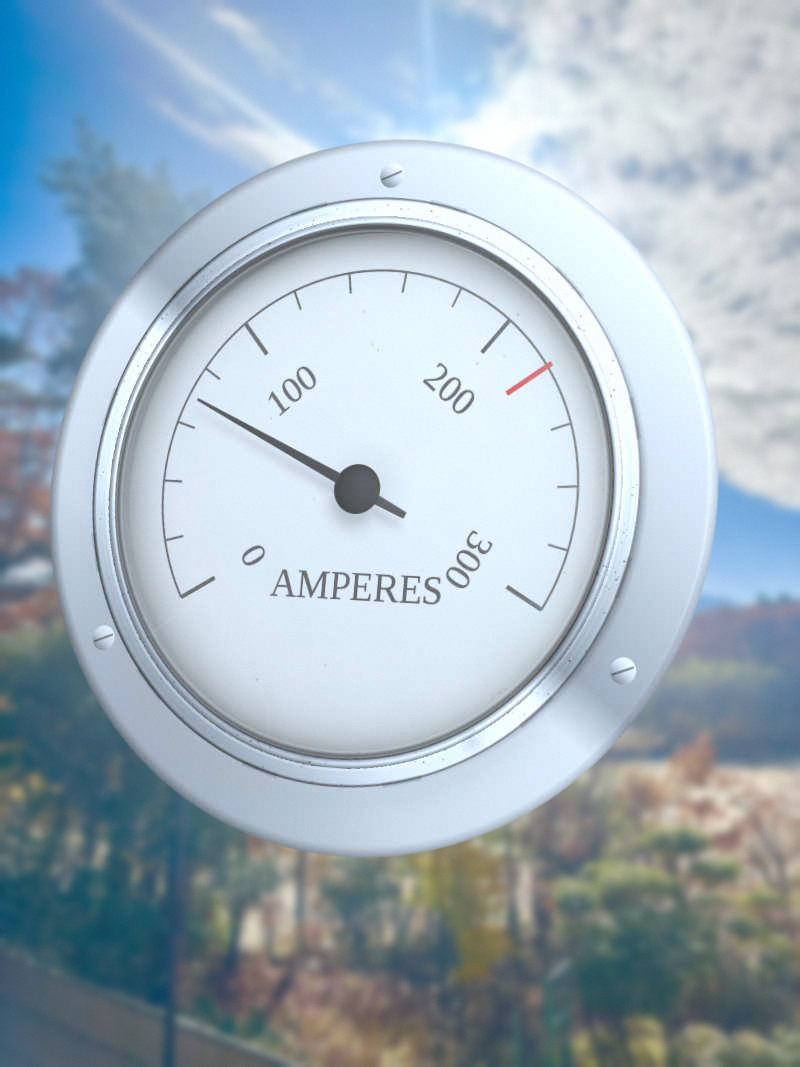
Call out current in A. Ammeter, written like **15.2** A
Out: **70** A
